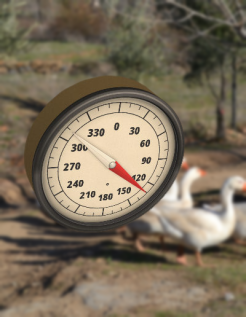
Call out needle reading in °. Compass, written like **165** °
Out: **130** °
